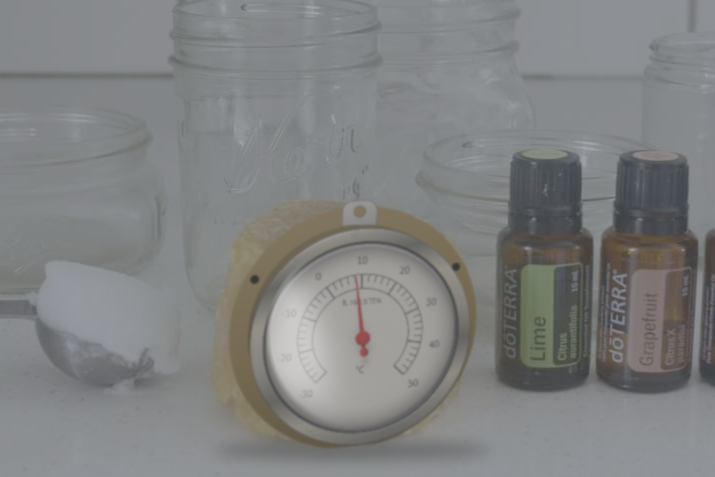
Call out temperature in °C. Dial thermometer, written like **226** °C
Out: **8** °C
